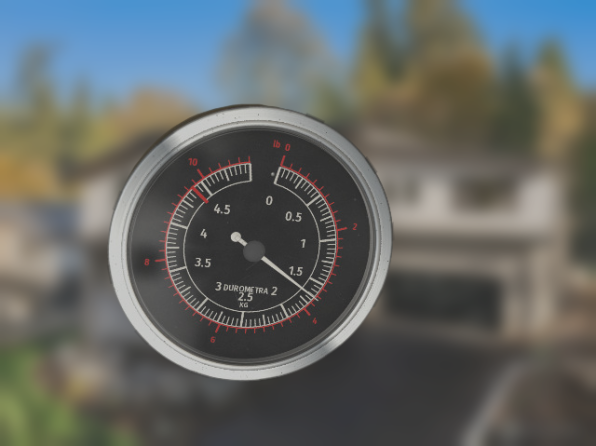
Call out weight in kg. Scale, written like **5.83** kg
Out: **1.65** kg
